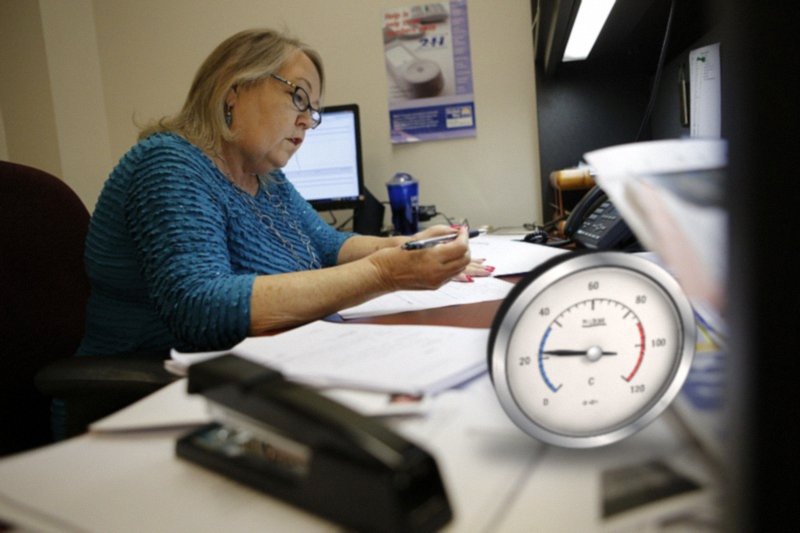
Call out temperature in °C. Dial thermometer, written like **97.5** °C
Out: **24** °C
